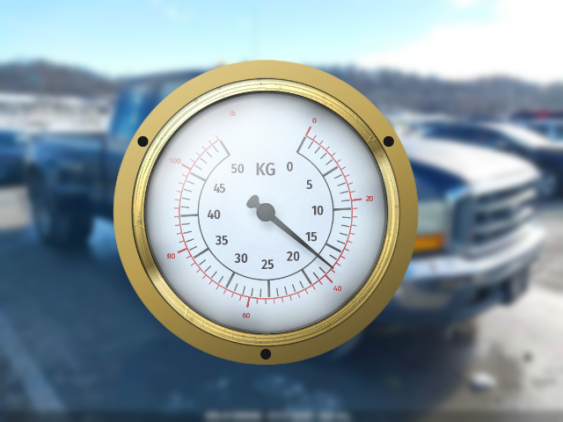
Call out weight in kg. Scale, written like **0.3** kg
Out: **17** kg
